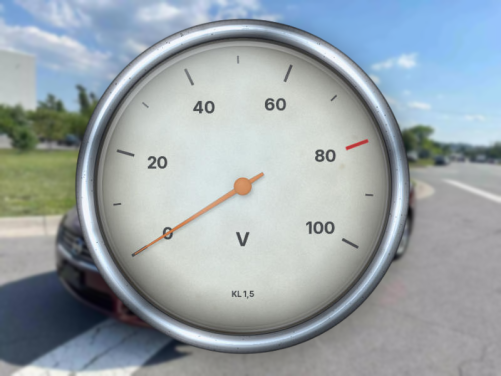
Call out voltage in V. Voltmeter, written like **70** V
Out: **0** V
